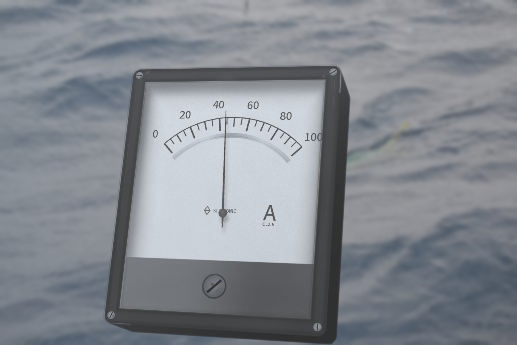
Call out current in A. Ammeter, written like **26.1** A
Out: **45** A
